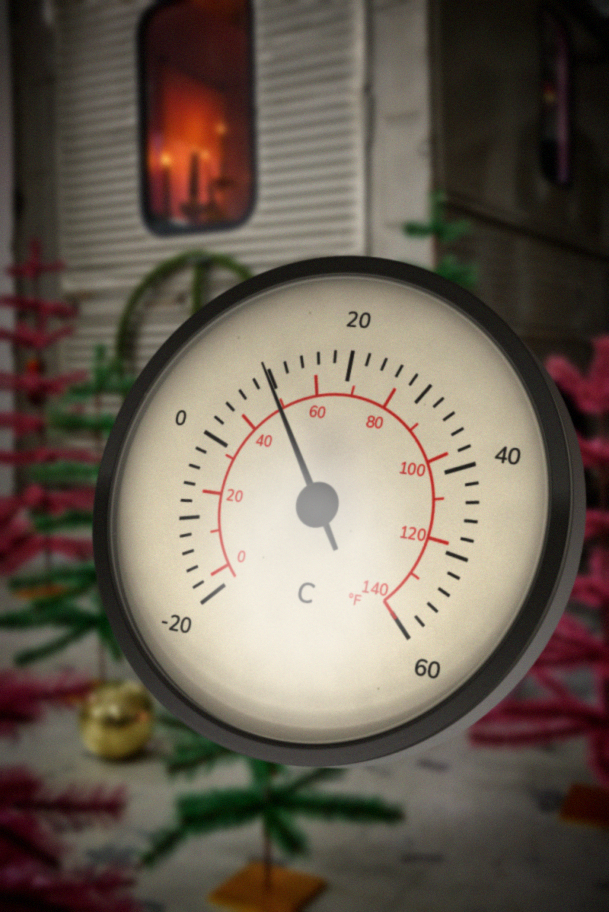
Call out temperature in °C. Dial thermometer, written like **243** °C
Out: **10** °C
